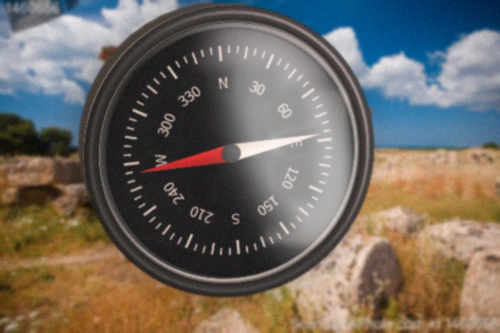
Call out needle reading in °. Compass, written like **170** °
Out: **265** °
